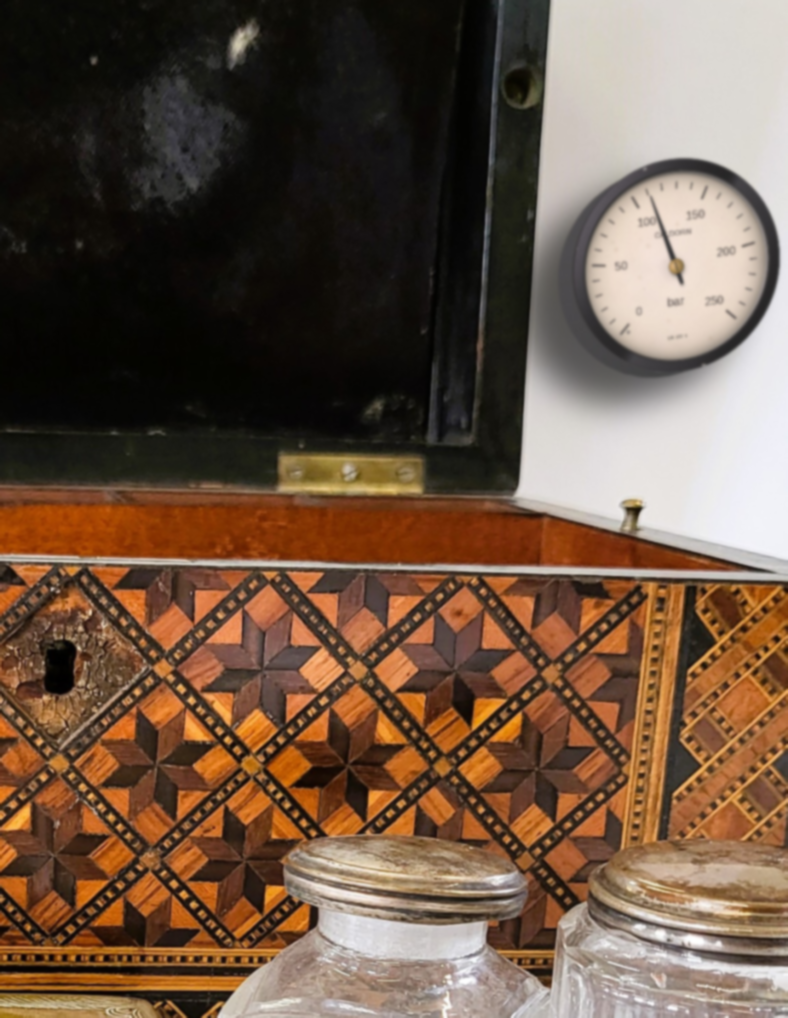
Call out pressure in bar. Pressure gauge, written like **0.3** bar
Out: **110** bar
